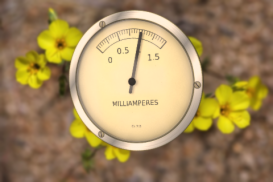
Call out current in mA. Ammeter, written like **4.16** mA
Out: **1** mA
